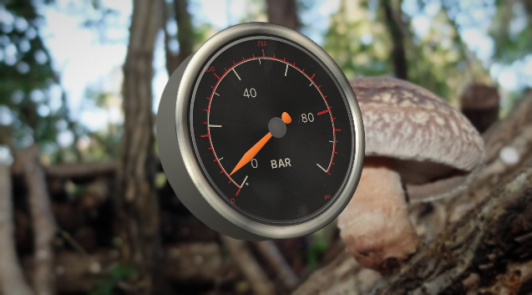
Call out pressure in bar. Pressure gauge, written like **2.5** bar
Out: **5** bar
